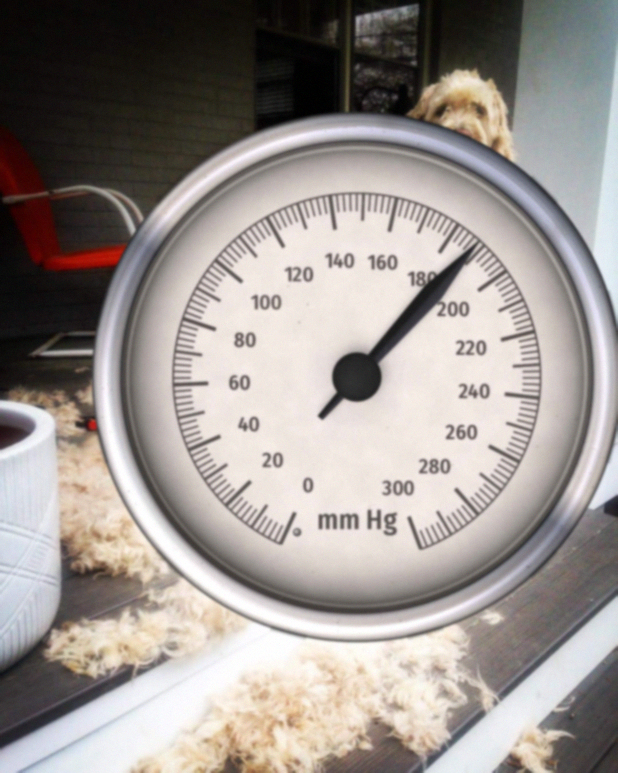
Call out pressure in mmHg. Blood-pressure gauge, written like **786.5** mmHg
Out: **188** mmHg
